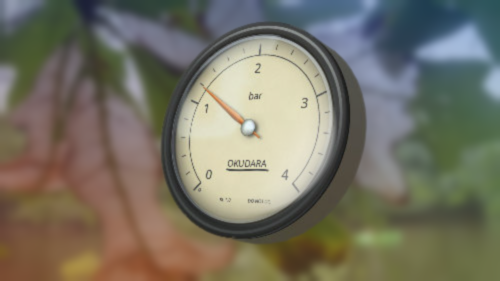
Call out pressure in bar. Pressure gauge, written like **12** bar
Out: **1.2** bar
